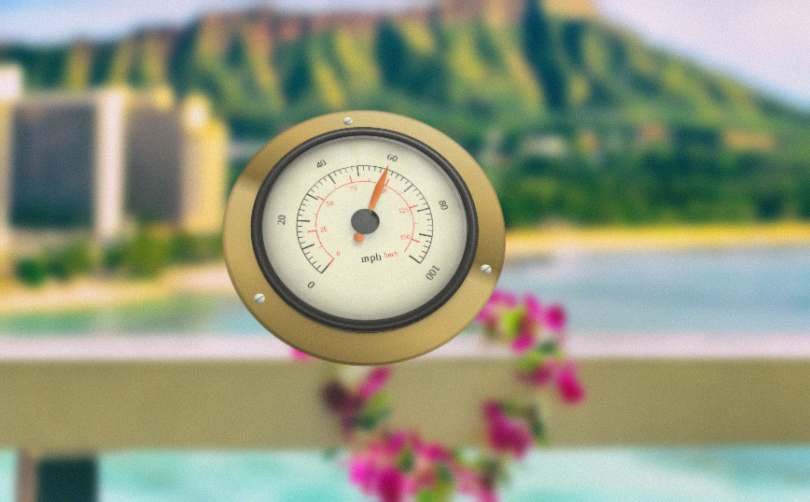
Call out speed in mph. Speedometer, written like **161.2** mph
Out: **60** mph
